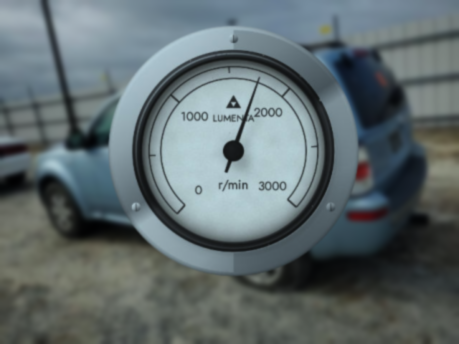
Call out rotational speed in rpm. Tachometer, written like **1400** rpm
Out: **1750** rpm
